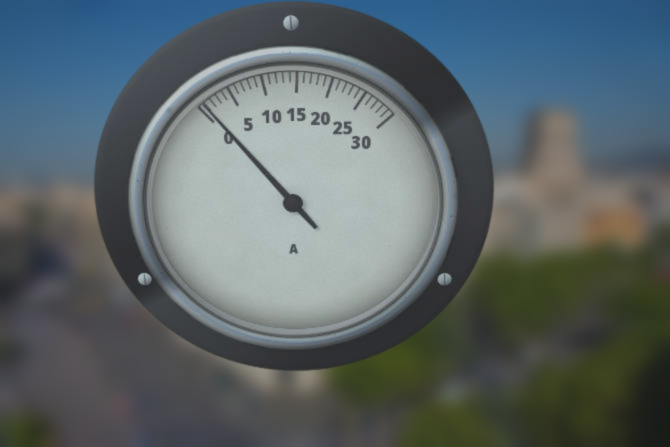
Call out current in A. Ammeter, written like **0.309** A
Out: **1** A
